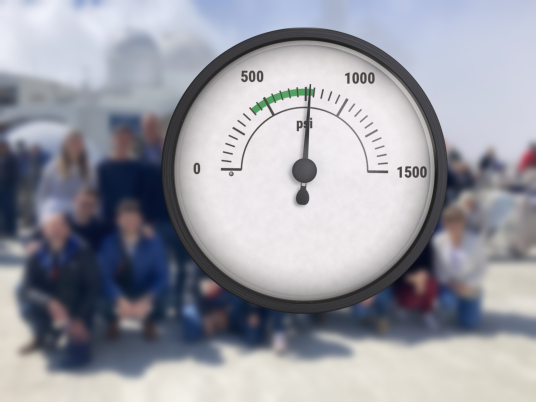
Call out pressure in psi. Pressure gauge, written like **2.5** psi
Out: **775** psi
